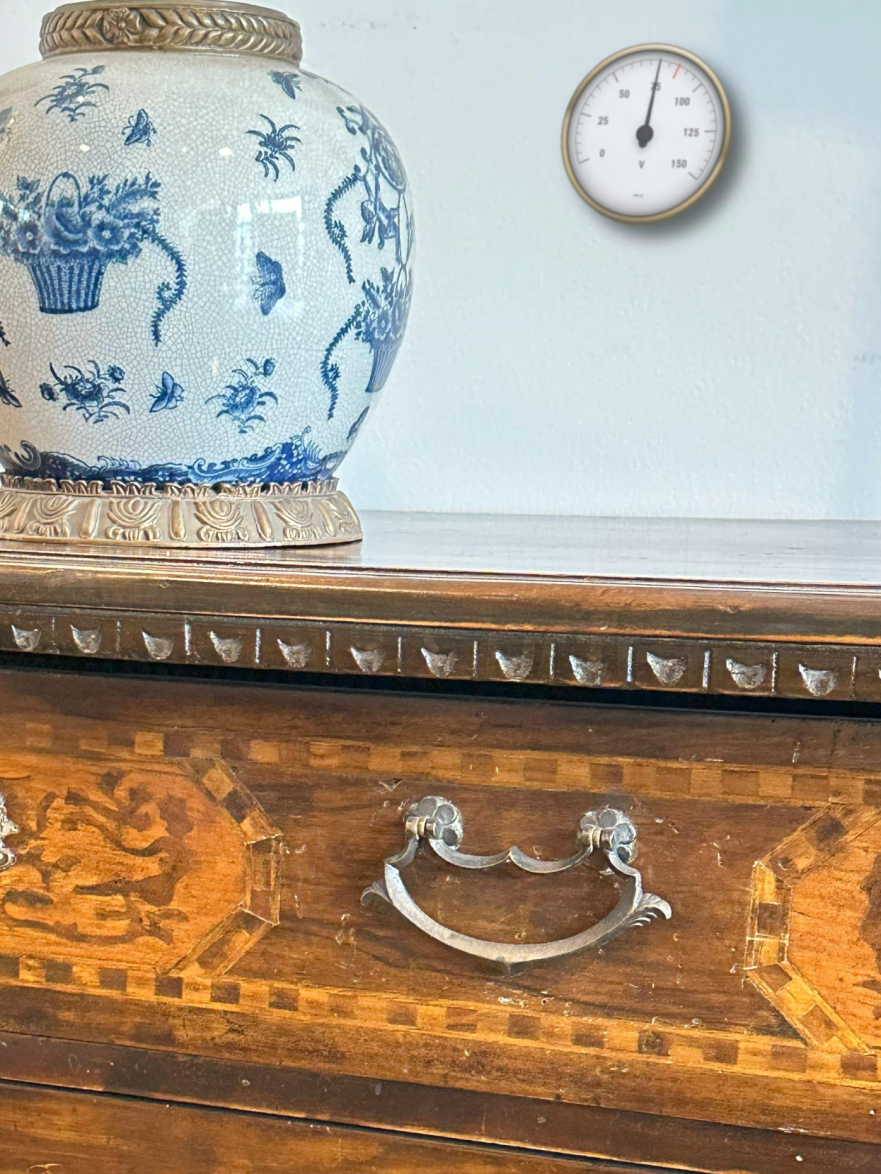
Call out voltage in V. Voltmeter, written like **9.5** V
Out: **75** V
